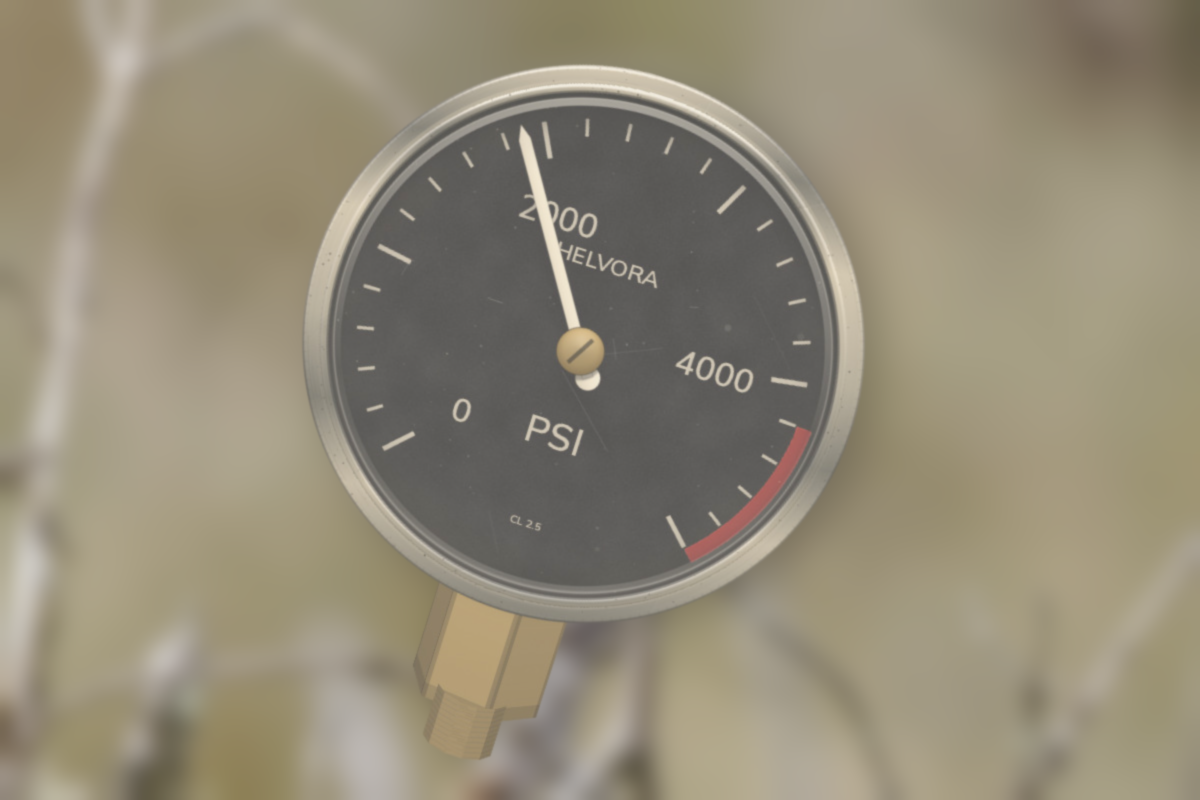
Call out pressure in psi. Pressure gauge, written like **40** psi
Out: **1900** psi
